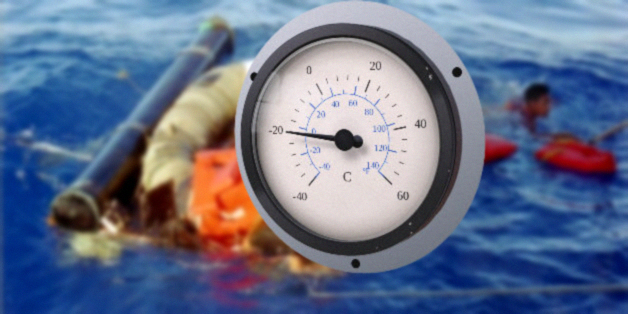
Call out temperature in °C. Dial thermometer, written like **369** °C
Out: **-20** °C
